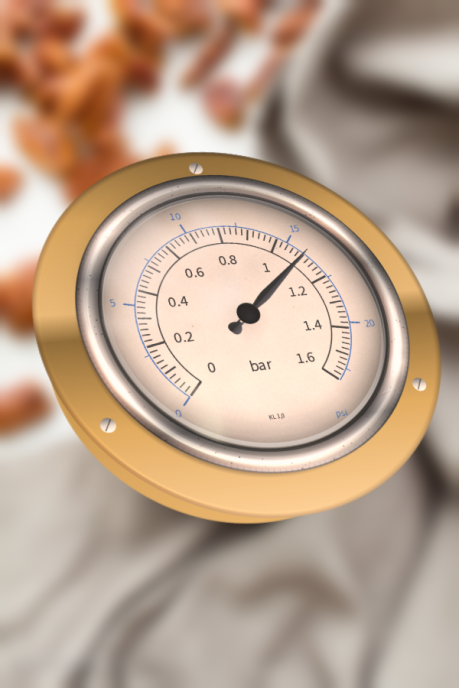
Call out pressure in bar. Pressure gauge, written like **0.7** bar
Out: **1.1** bar
